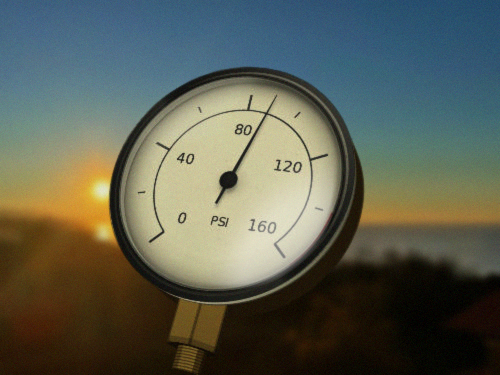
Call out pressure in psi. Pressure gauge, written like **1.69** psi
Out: **90** psi
